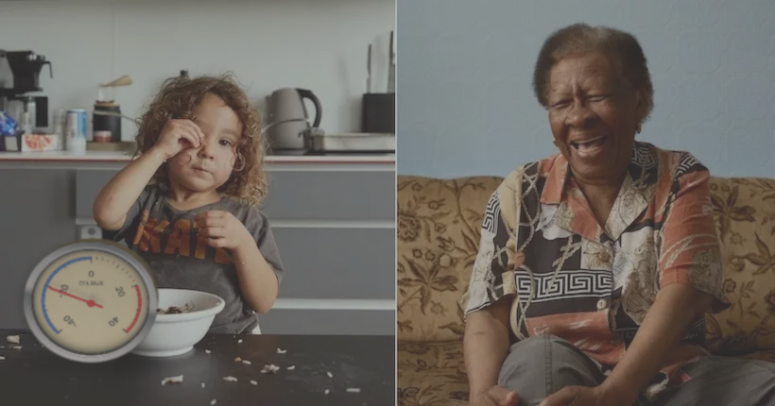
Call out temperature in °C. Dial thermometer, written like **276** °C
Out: **-20** °C
